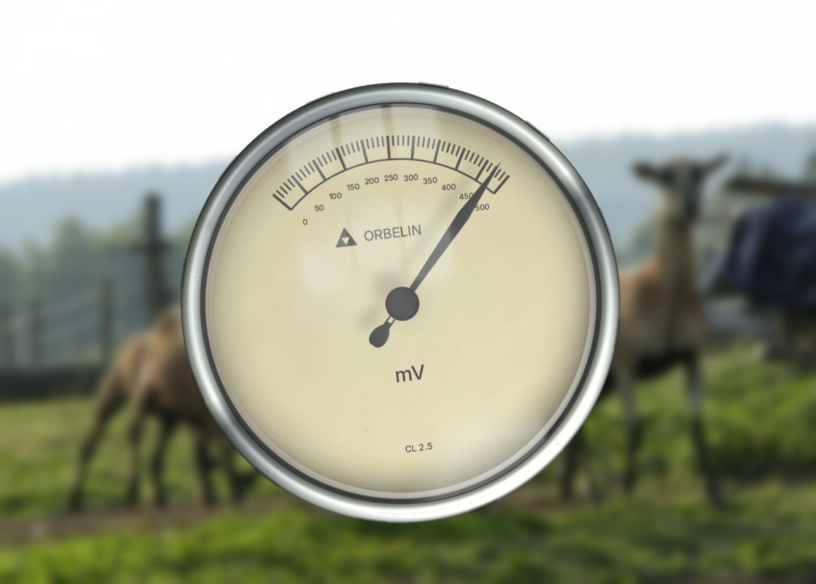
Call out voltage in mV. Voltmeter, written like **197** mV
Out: **470** mV
